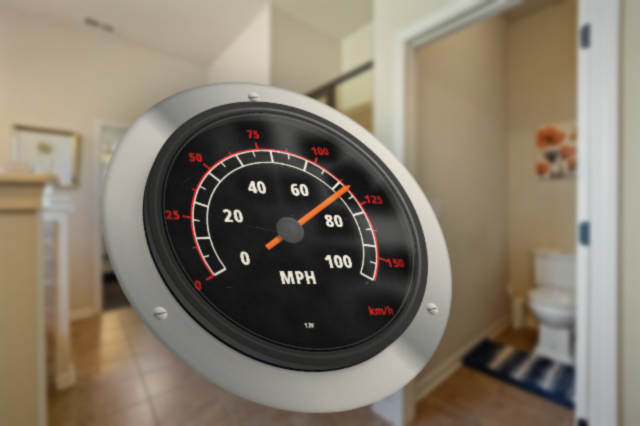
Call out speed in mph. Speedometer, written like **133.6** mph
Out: **72.5** mph
